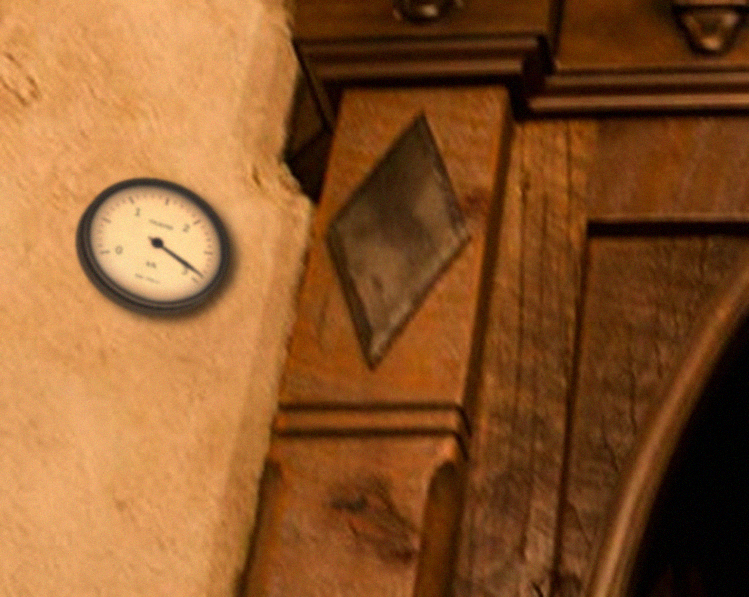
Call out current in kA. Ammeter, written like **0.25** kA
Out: **2.9** kA
